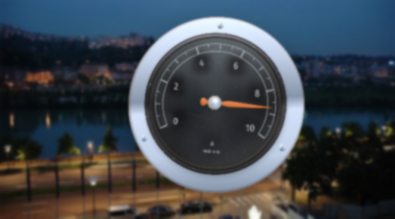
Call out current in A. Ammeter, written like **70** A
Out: **8.75** A
